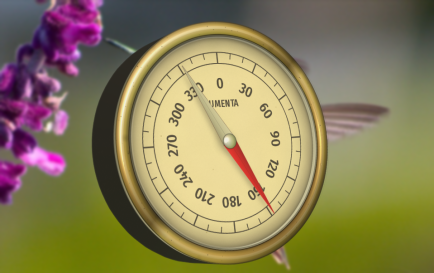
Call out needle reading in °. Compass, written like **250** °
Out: **150** °
